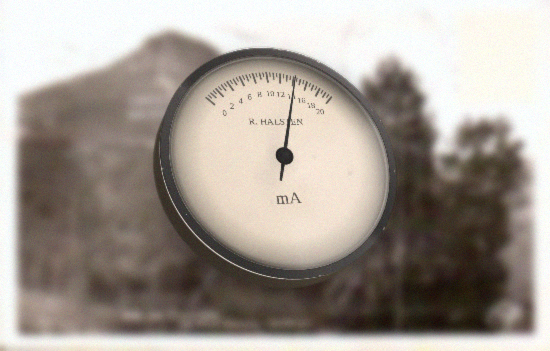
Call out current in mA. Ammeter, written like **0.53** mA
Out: **14** mA
